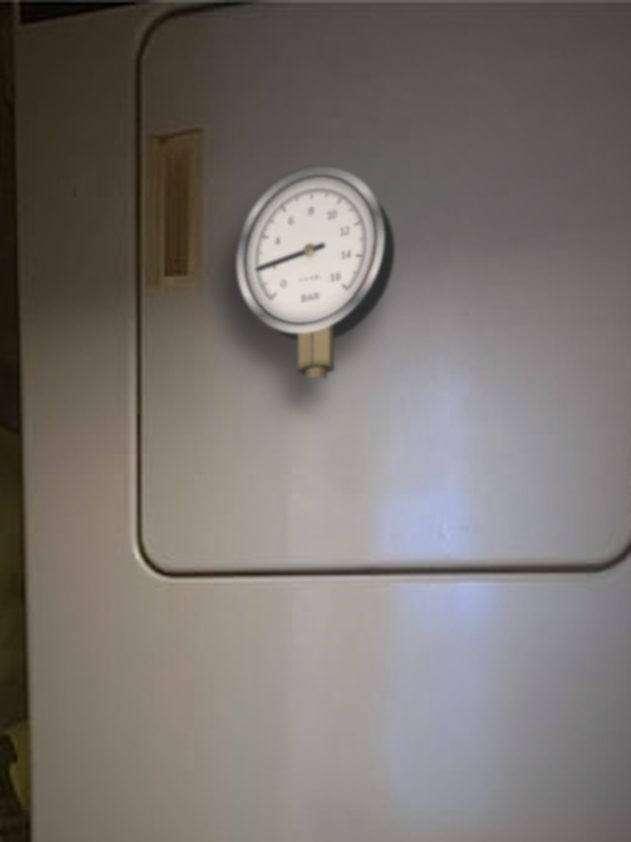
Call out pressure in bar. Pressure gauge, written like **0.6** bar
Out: **2** bar
